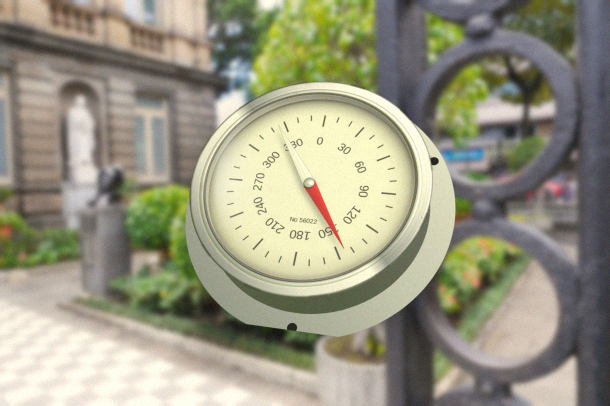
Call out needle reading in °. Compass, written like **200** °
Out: **145** °
